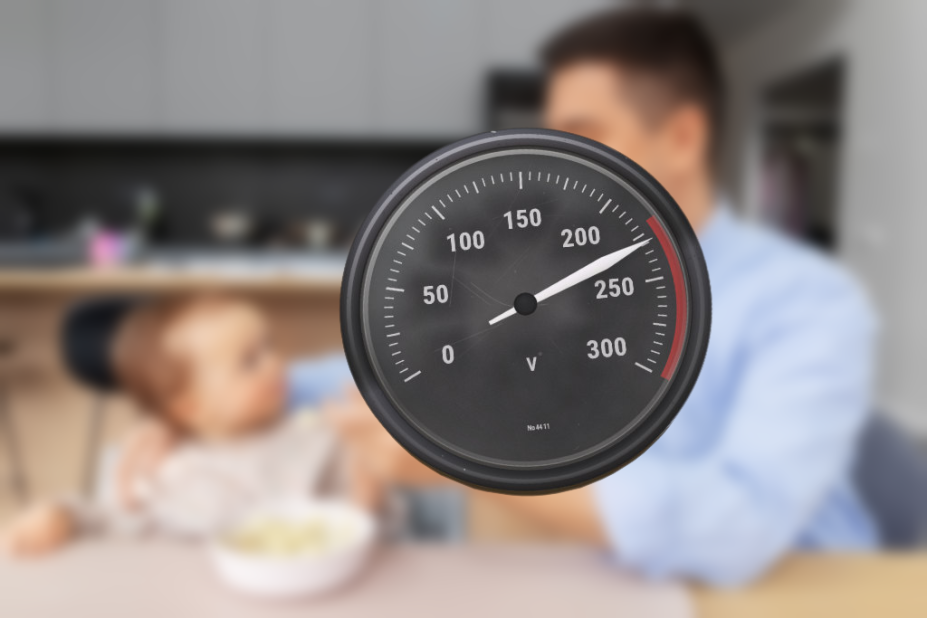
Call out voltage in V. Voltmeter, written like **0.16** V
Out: **230** V
